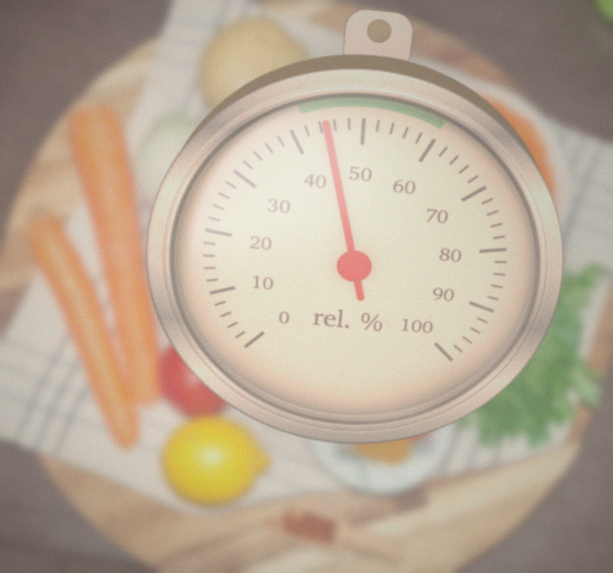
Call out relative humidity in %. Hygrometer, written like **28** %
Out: **45** %
